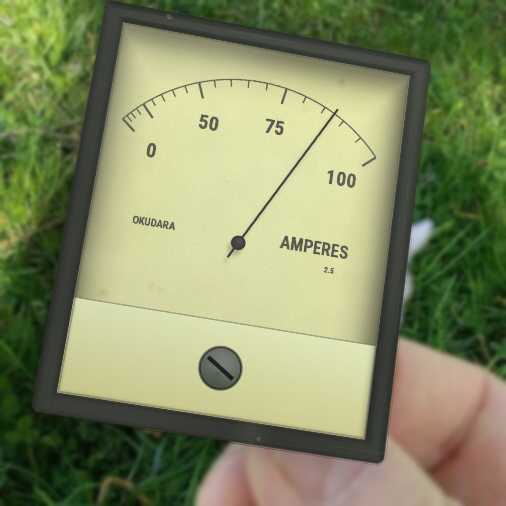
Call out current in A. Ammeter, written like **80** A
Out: **87.5** A
